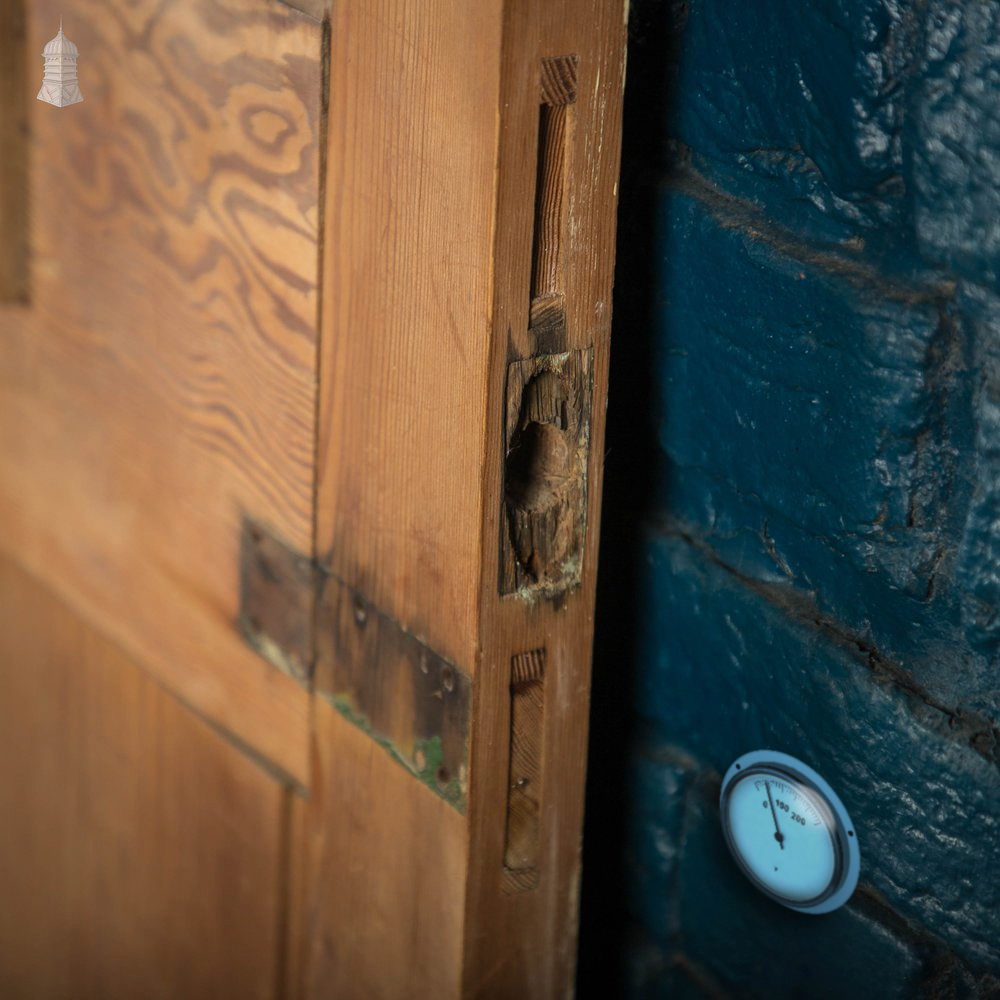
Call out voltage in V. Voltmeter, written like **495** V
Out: **50** V
